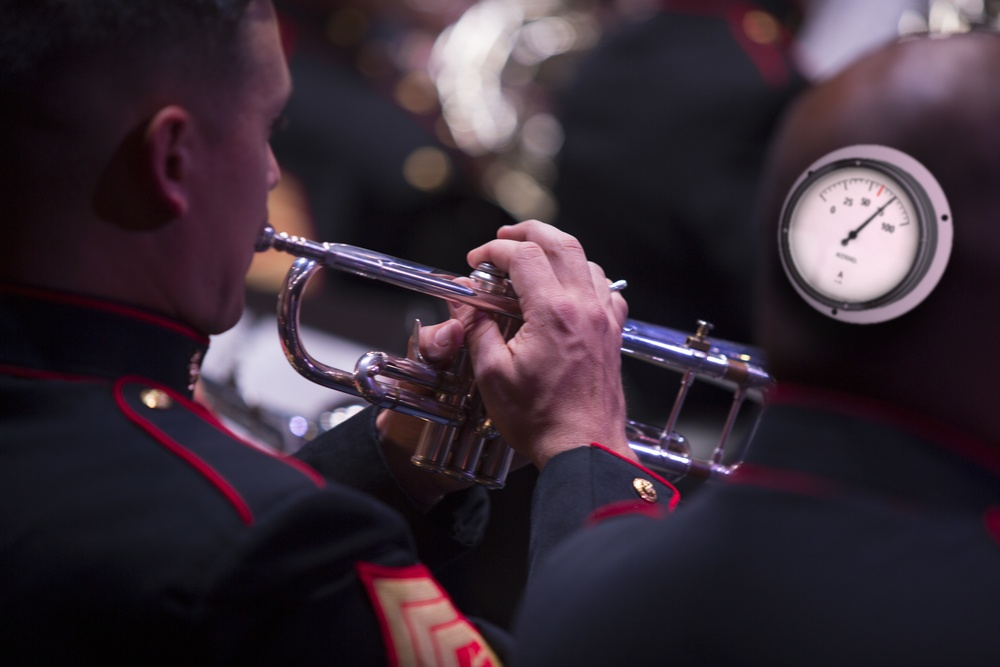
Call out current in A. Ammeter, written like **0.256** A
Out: **75** A
